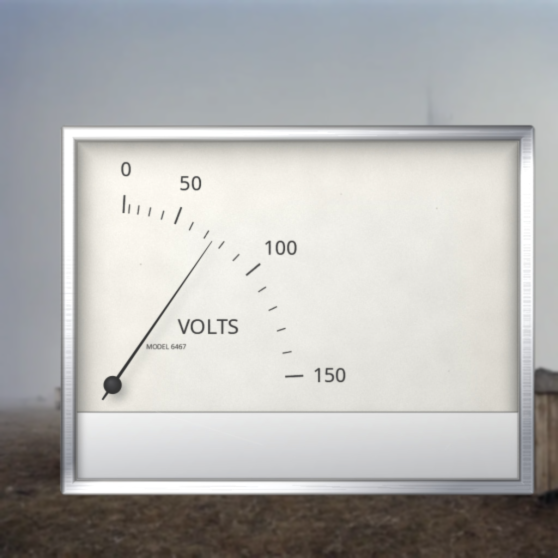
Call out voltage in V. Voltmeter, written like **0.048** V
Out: **75** V
